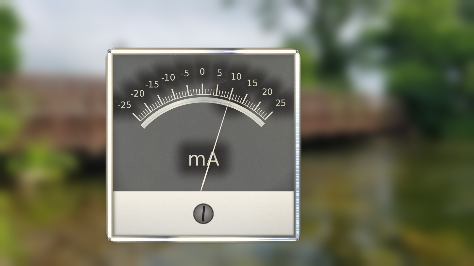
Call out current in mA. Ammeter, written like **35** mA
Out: **10** mA
